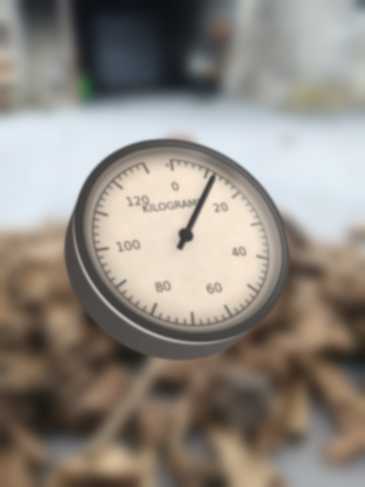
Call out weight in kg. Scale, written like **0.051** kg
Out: **12** kg
